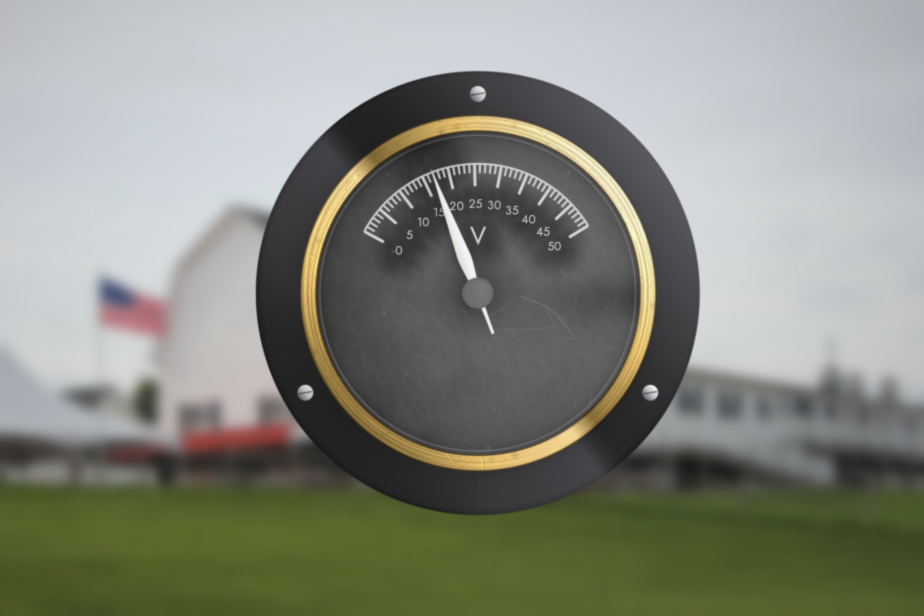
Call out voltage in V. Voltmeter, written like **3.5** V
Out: **17** V
